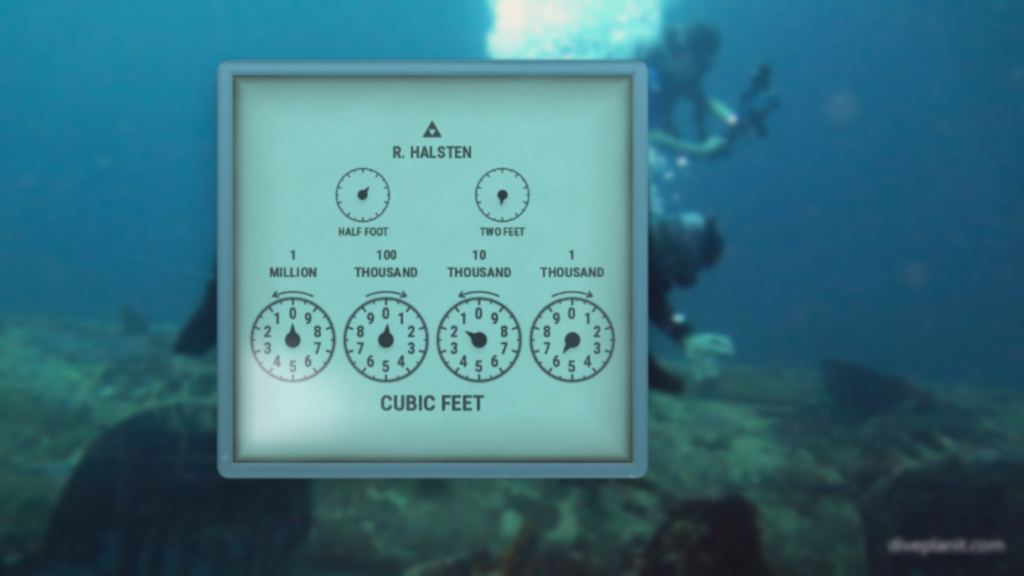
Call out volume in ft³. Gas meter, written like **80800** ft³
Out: **1600** ft³
